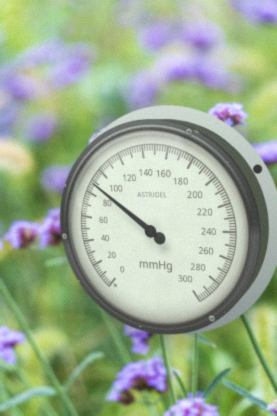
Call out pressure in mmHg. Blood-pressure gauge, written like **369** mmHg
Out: **90** mmHg
